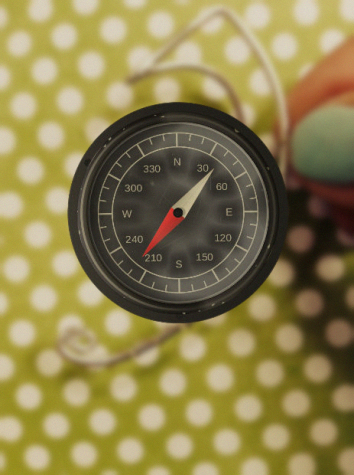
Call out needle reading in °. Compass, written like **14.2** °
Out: **220** °
